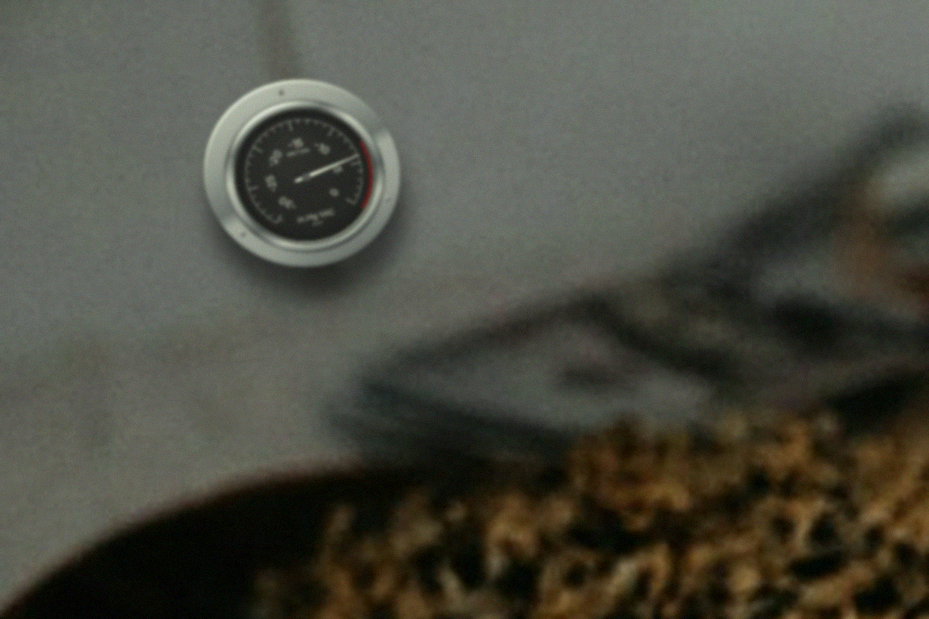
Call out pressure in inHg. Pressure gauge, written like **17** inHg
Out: **-6** inHg
